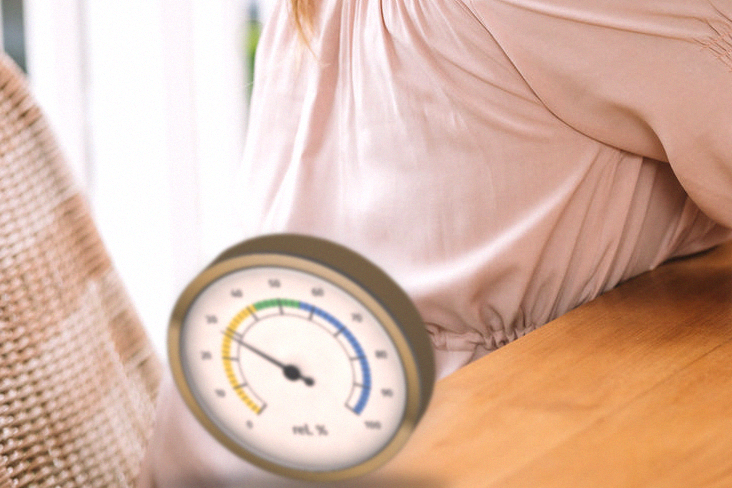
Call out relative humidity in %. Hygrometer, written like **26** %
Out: **30** %
